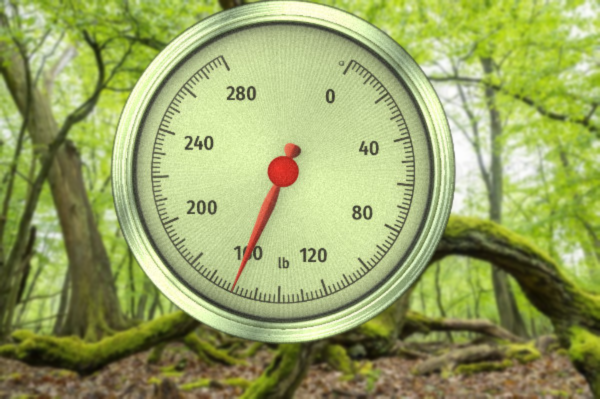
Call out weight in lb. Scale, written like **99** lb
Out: **160** lb
